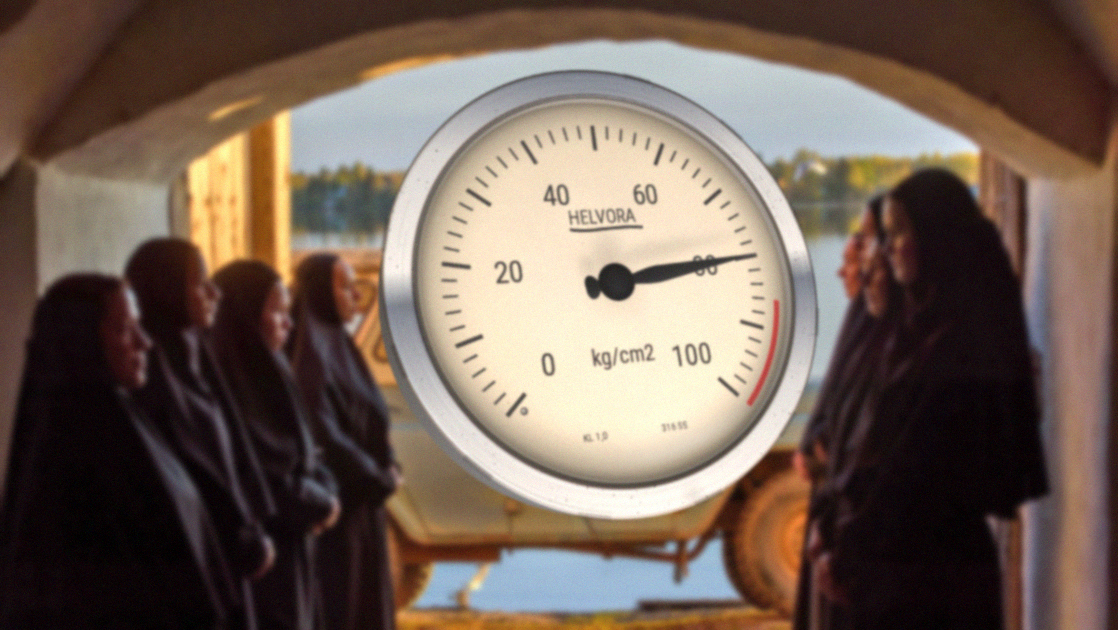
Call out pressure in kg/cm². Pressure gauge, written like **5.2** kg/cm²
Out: **80** kg/cm²
